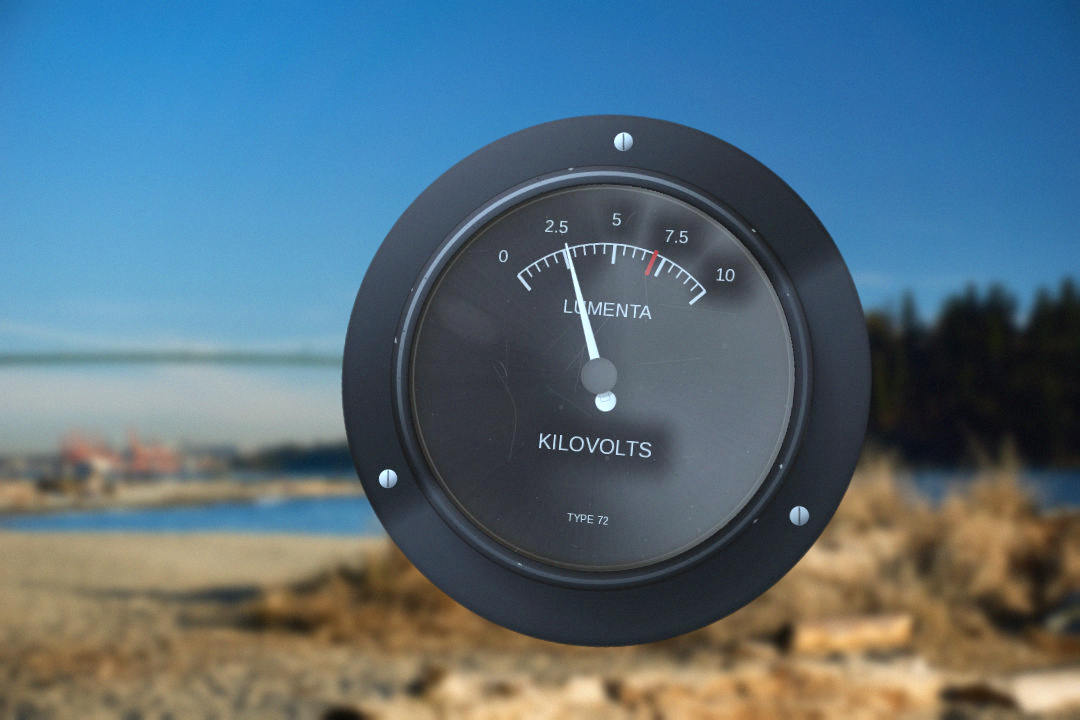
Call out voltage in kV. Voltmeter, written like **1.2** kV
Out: **2.75** kV
